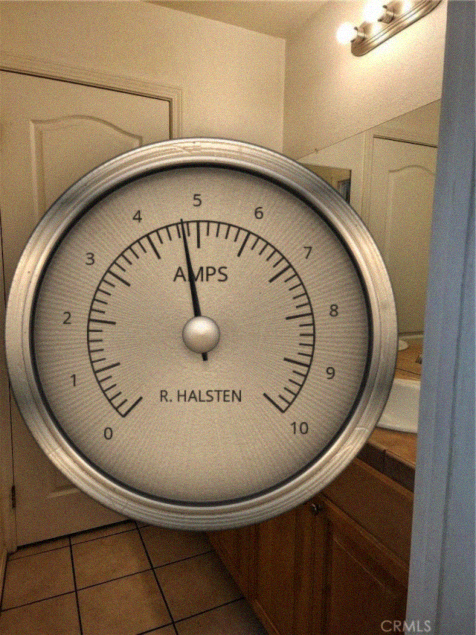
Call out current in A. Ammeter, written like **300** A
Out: **4.7** A
